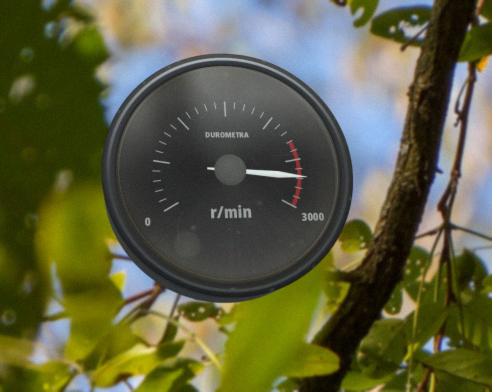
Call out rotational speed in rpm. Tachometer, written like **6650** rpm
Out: **2700** rpm
